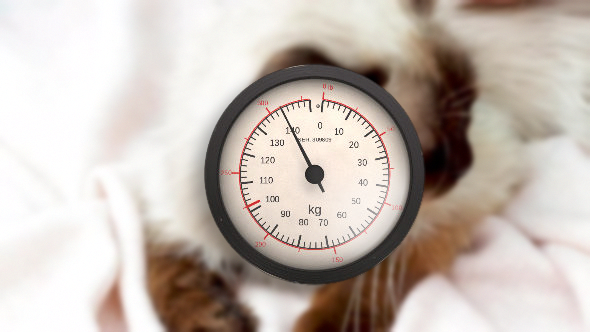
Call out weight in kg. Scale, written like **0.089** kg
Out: **140** kg
